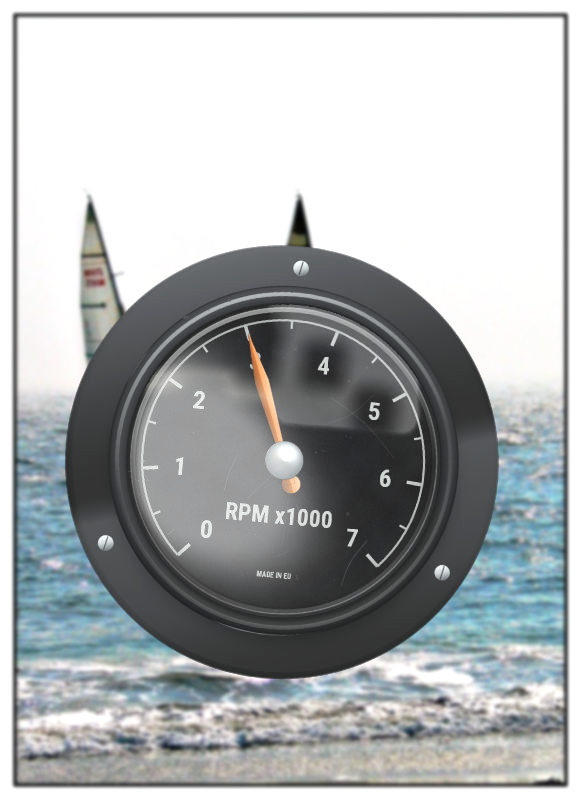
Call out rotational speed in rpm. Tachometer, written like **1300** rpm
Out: **3000** rpm
